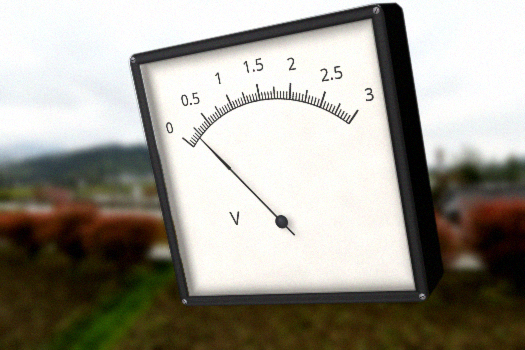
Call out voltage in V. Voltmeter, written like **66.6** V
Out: **0.25** V
